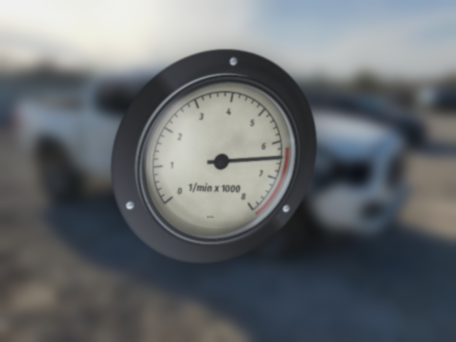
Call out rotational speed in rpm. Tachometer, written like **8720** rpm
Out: **6400** rpm
